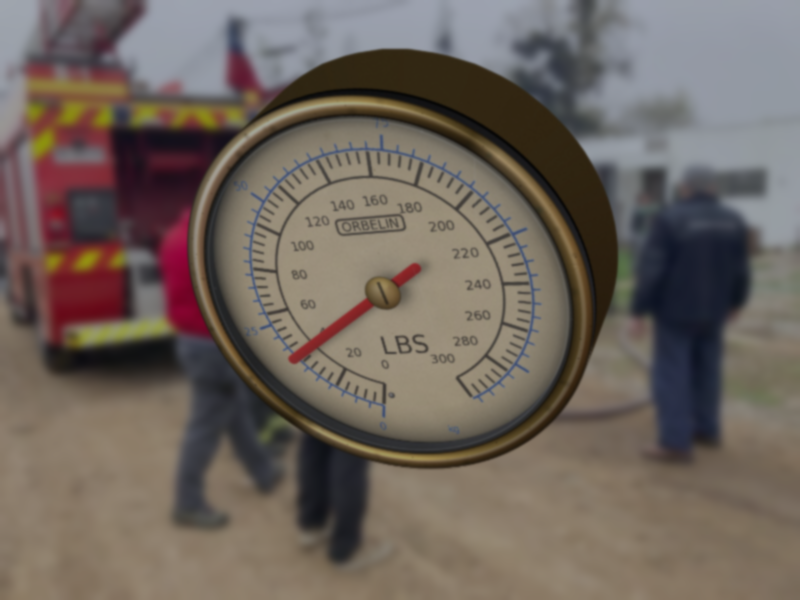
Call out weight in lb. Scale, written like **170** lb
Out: **40** lb
